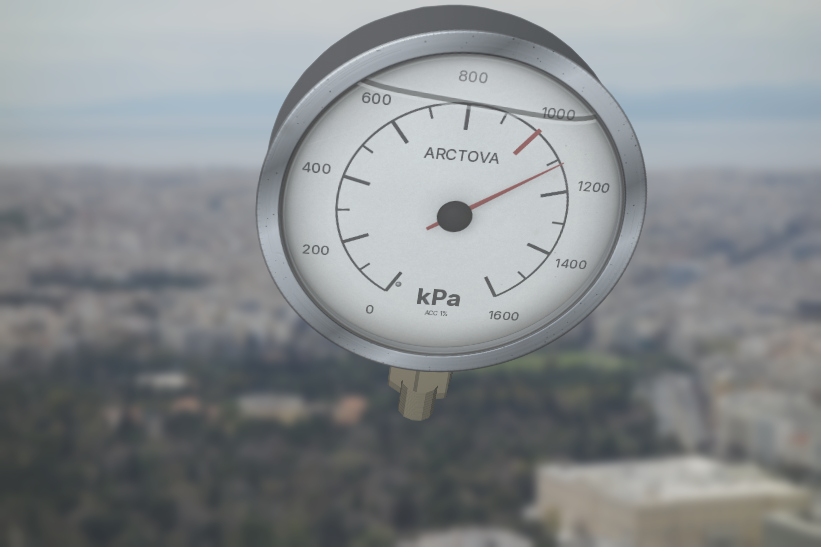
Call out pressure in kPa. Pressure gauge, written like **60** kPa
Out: **1100** kPa
